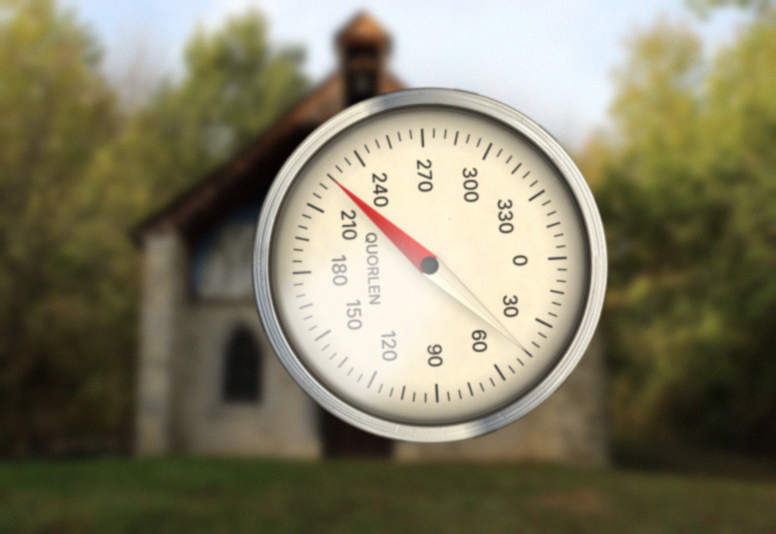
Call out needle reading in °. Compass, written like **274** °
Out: **225** °
